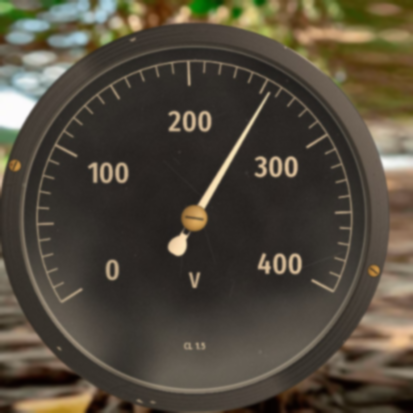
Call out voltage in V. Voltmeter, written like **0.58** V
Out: **255** V
